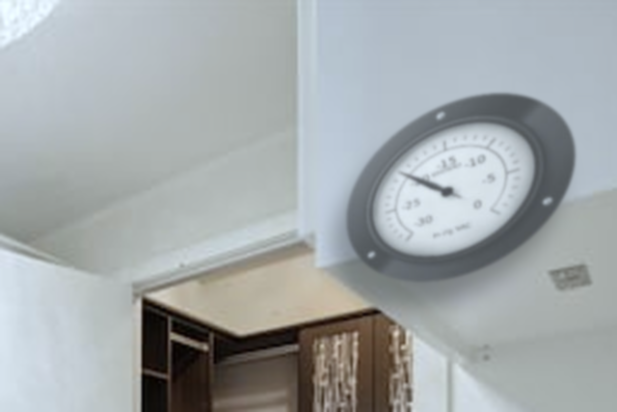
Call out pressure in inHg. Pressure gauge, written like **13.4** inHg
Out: **-20** inHg
